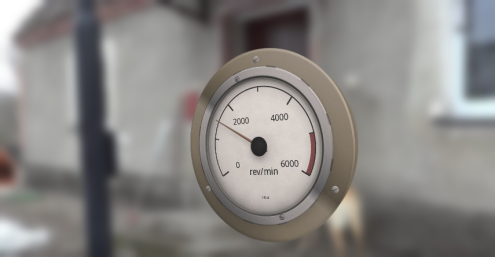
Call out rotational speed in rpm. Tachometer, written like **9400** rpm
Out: **1500** rpm
